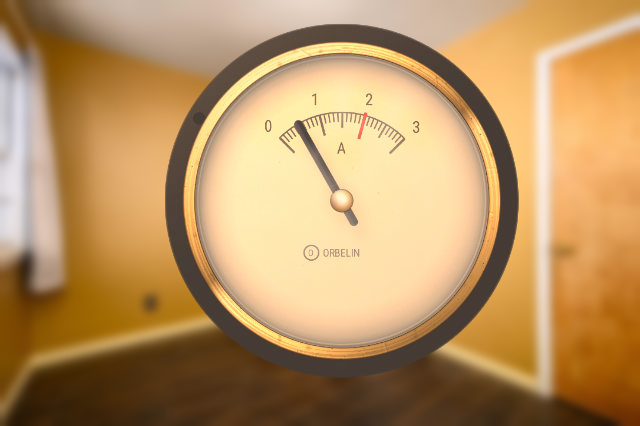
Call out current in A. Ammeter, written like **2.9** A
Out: **0.5** A
